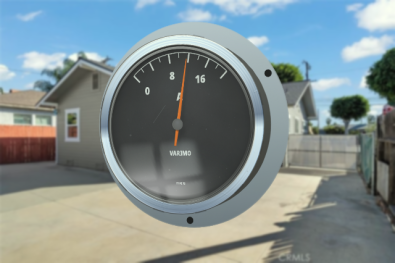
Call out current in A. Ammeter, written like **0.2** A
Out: **12** A
